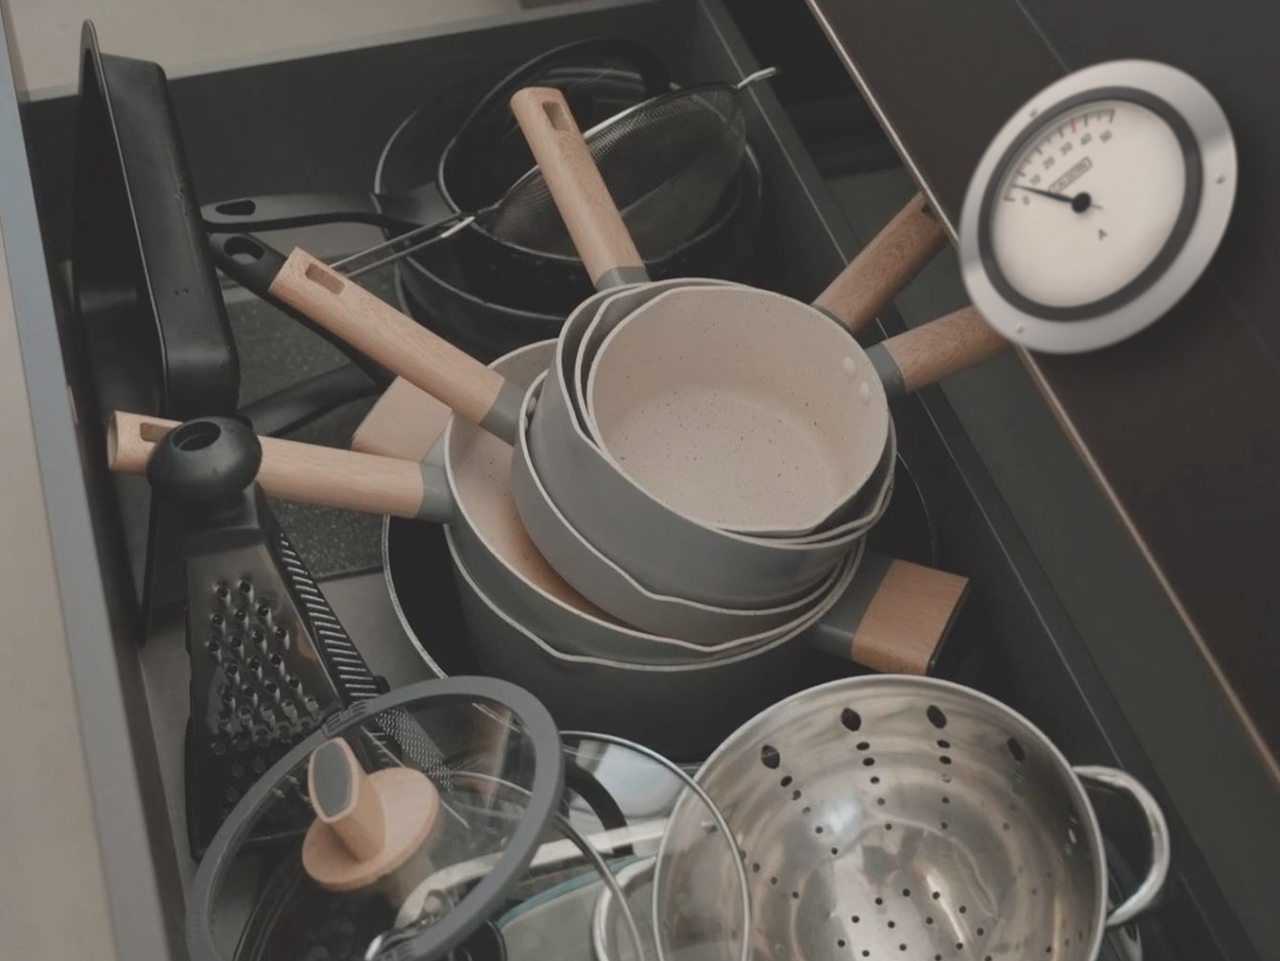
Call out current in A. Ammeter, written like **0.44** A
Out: **5** A
